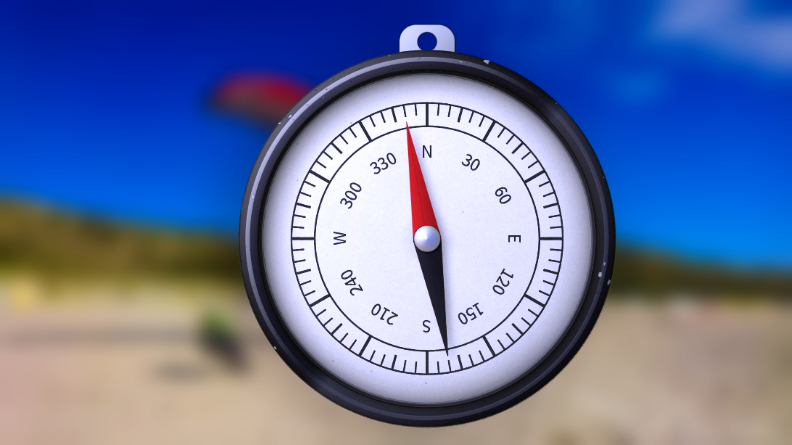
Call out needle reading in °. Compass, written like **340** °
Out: **350** °
